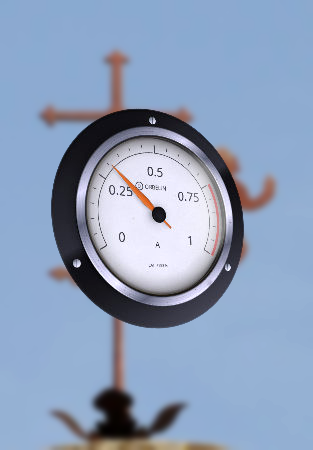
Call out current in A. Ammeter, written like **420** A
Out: **0.3** A
